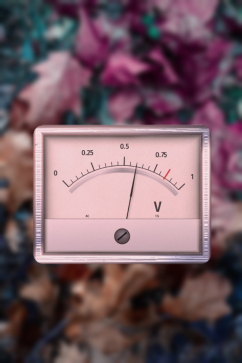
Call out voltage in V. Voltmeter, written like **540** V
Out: **0.6** V
